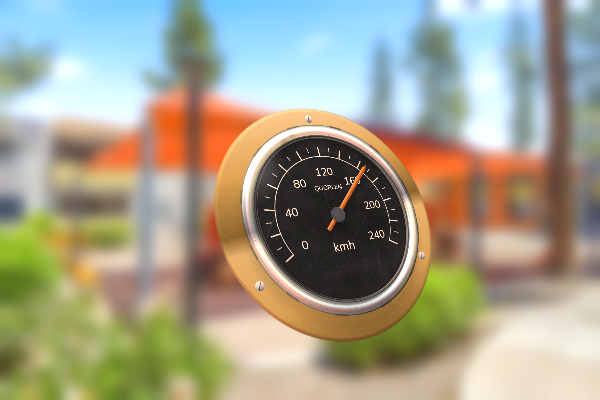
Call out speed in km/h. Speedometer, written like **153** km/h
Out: **165** km/h
